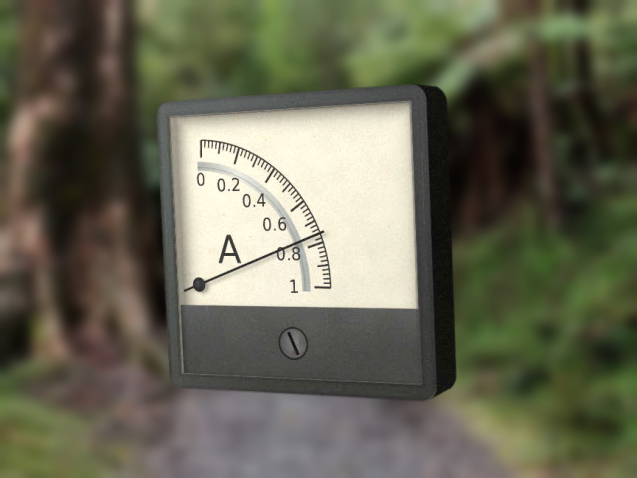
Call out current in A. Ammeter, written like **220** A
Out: **0.76** A
